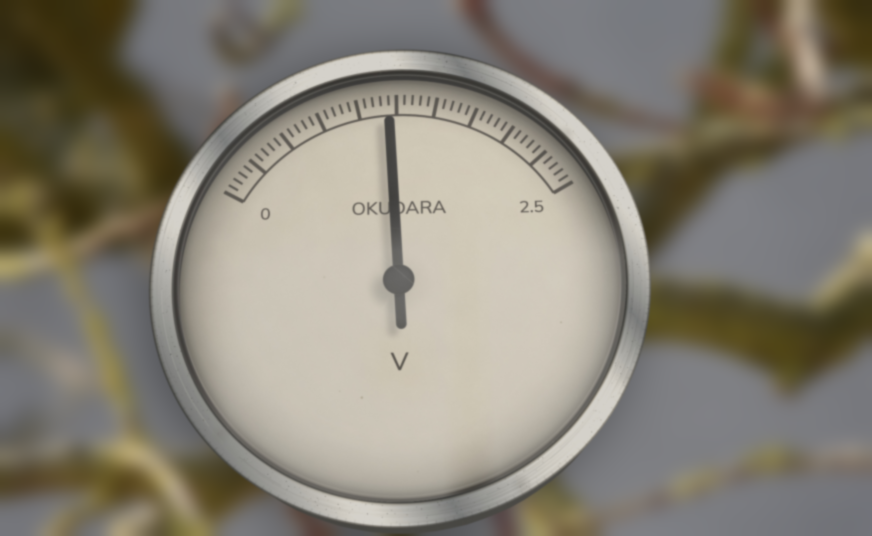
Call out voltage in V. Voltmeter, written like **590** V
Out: **1.2** V
